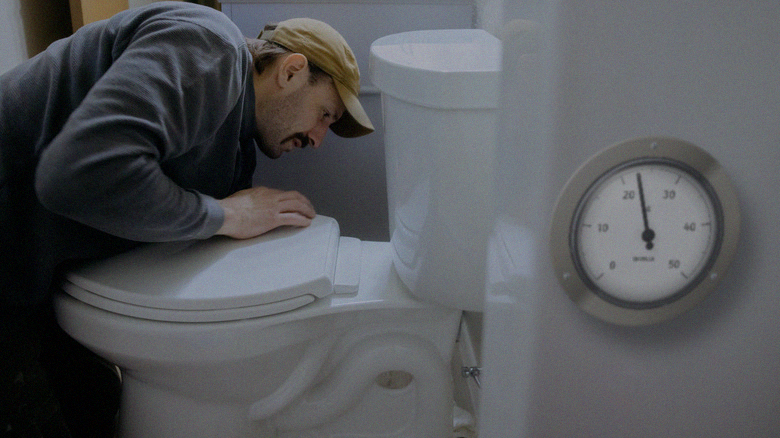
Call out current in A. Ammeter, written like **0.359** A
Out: **22.5** A
